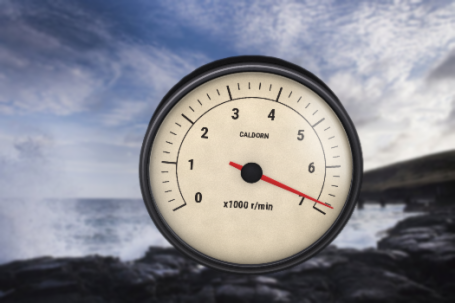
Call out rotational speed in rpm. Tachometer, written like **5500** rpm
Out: **6800** rpm
